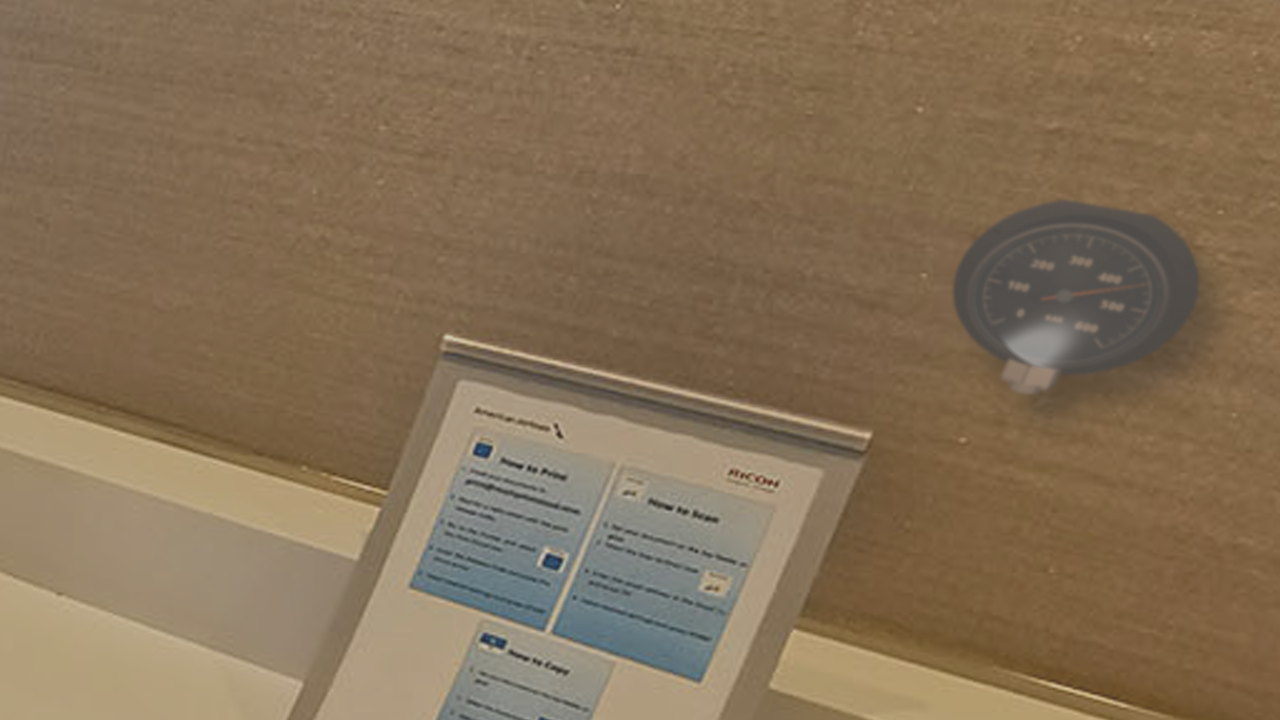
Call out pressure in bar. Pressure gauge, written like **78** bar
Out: **440** bar
